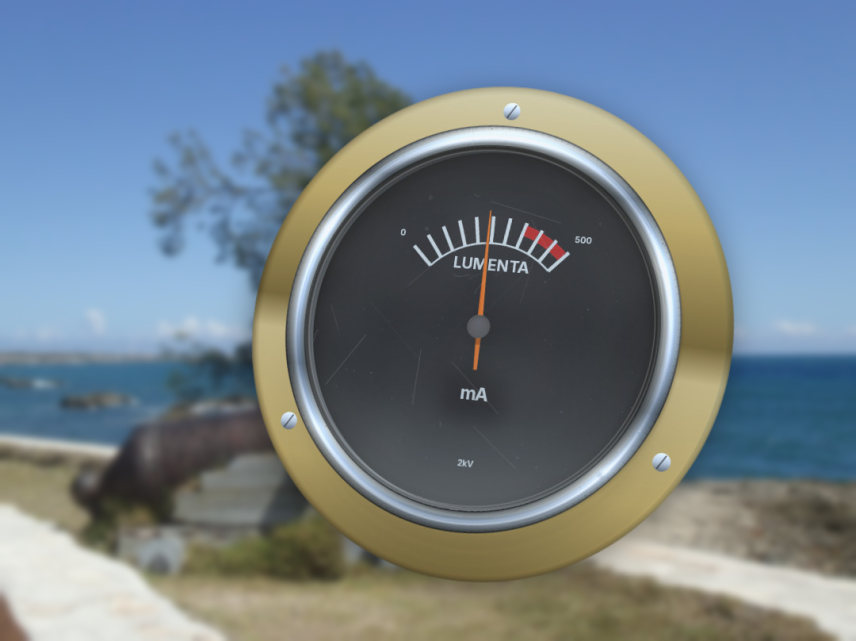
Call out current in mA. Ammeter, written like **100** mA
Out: **250** mA
